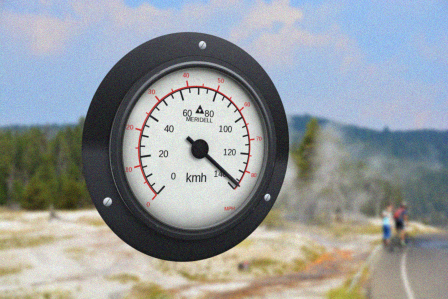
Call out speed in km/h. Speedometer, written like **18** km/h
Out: **137.5** km/h
